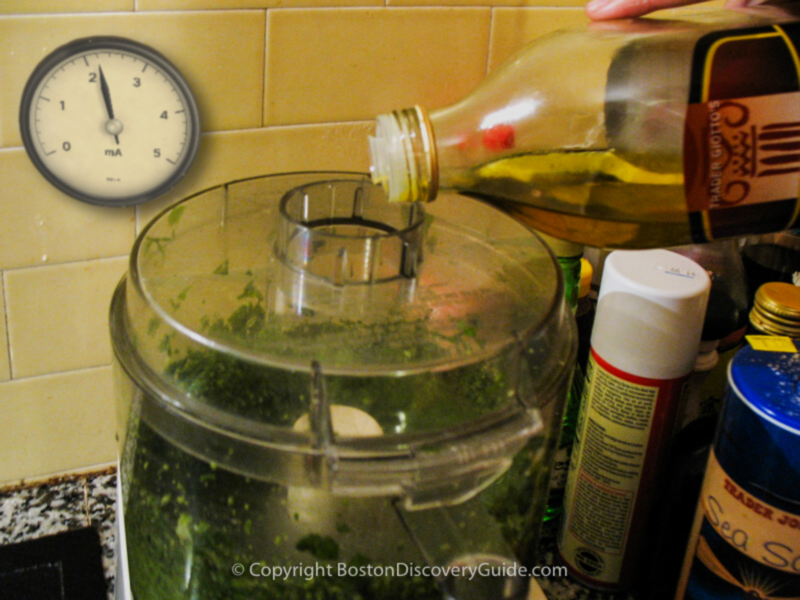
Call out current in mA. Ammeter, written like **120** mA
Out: **2.2** mA
